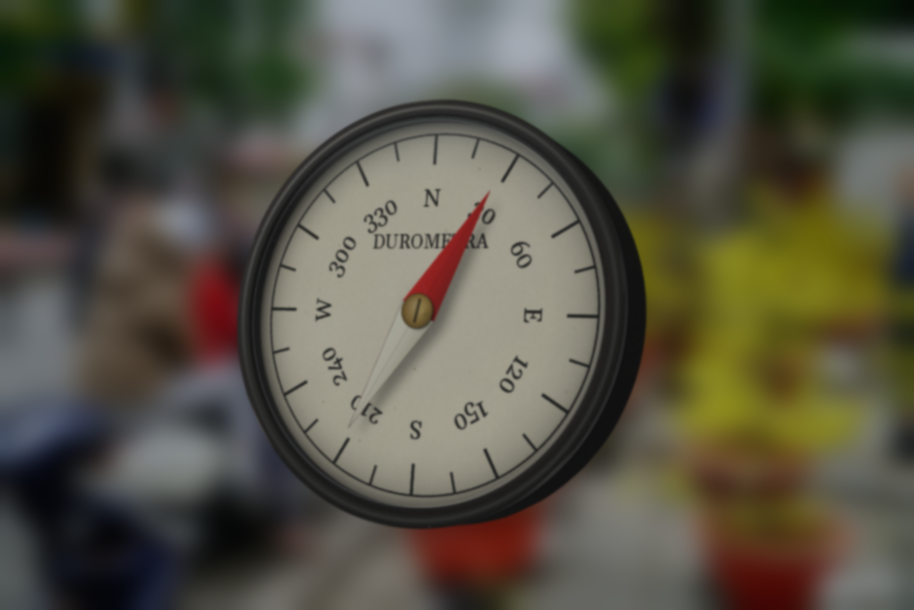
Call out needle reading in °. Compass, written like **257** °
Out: **30** °
